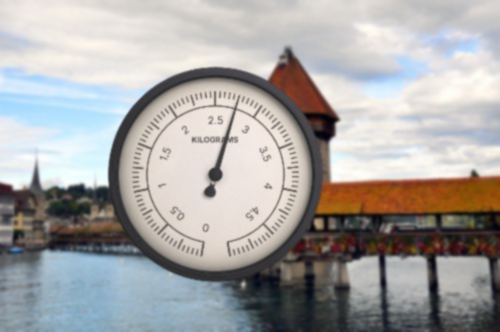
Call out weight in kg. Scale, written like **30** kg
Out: **2.75** kg
